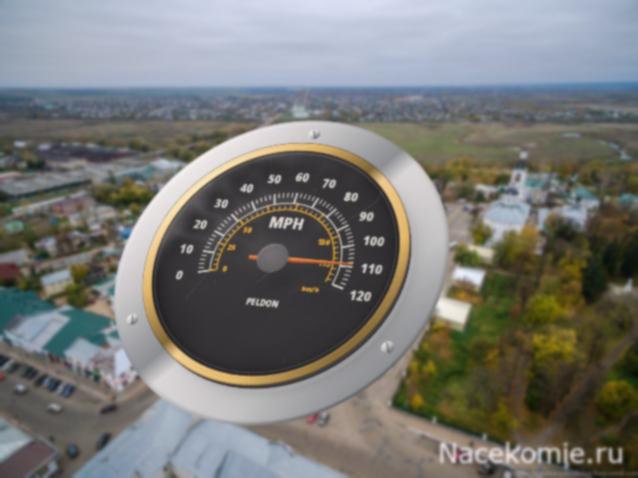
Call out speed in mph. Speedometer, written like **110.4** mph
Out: **110** mph
